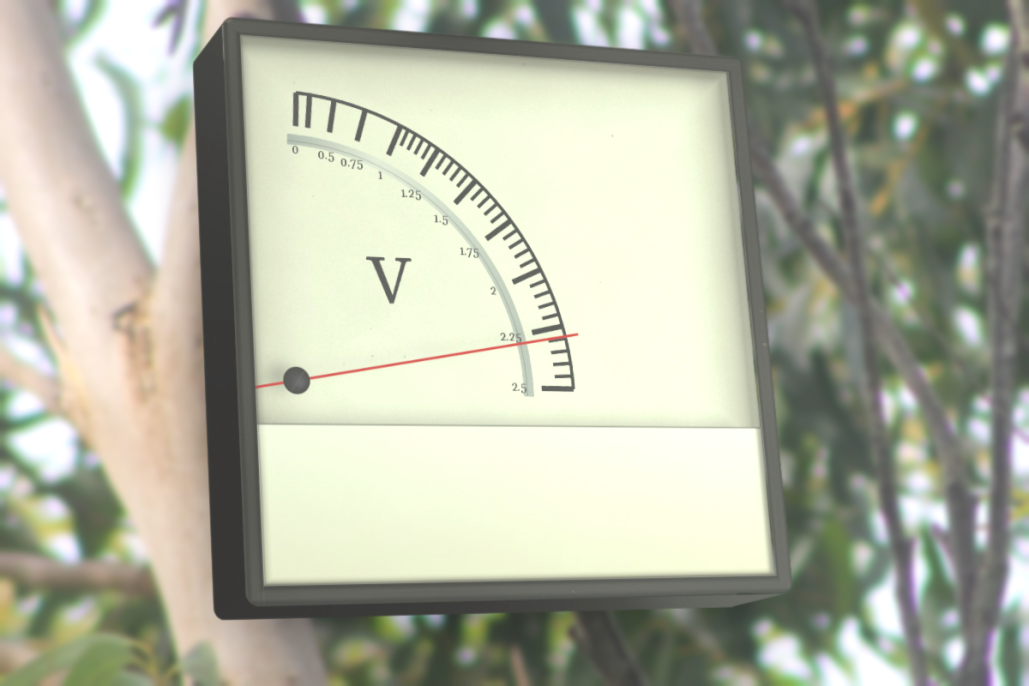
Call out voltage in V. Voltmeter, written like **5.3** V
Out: **2.3** V
